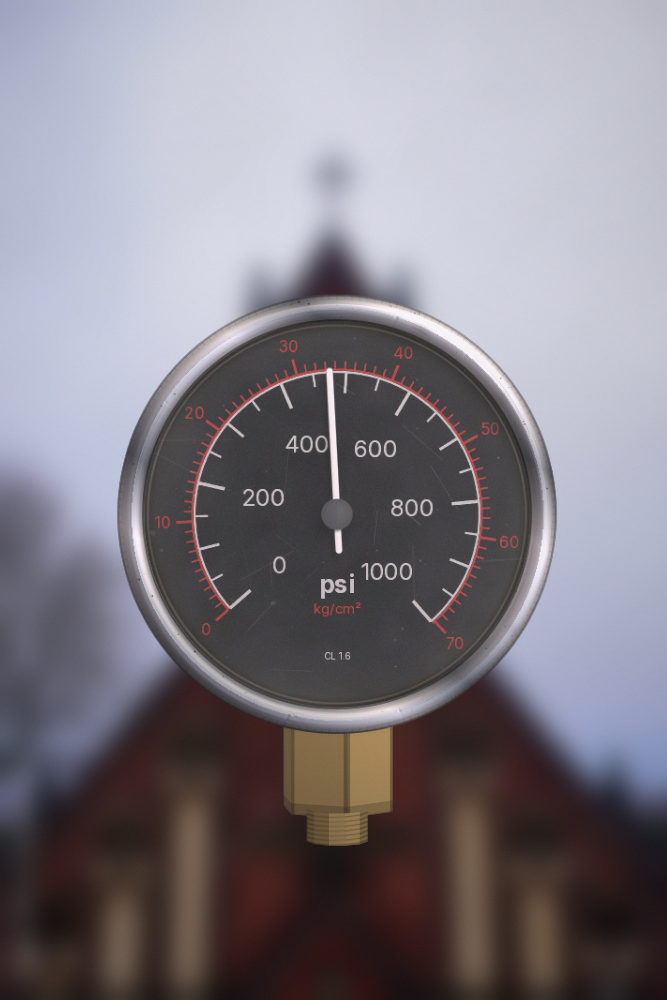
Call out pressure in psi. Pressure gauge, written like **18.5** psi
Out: **475** psi
